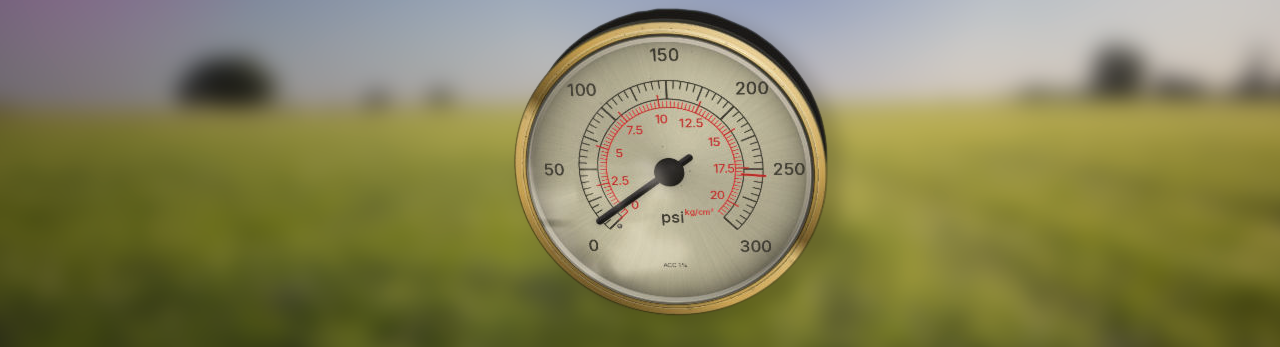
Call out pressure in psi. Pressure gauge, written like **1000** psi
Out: **10** psi
